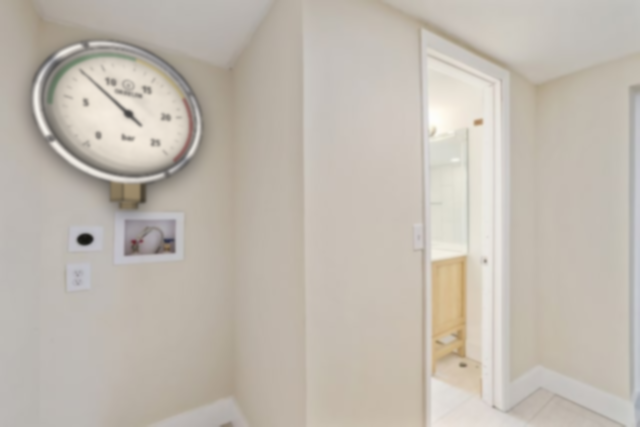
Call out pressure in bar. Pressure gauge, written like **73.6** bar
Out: **8** bar
